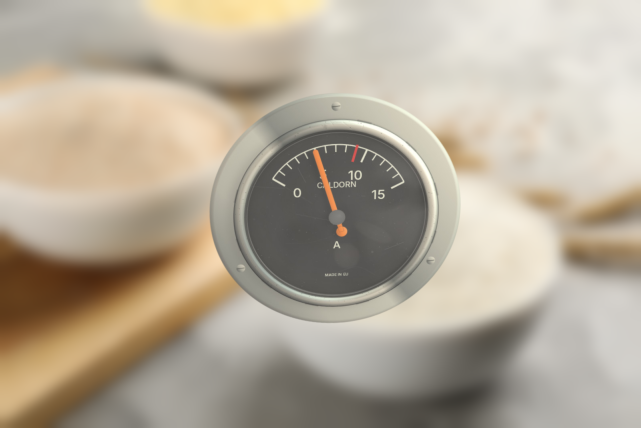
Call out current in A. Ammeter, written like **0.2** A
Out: **5** A
